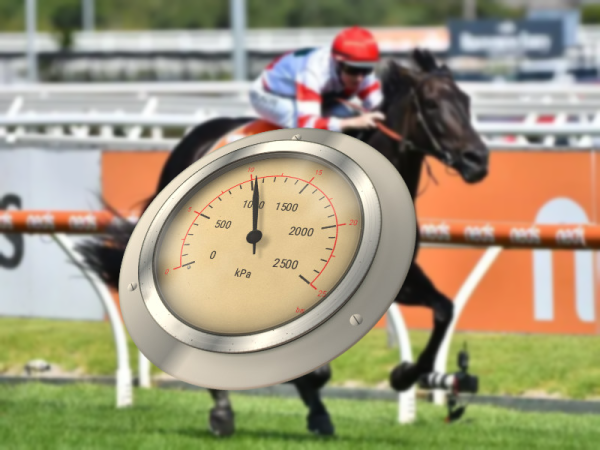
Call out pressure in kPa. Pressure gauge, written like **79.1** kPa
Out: **1050** kPa
